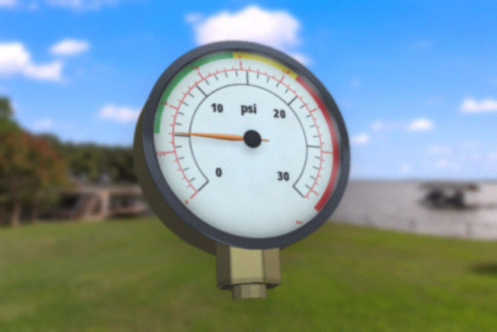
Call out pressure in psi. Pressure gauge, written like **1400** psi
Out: **5** psi
